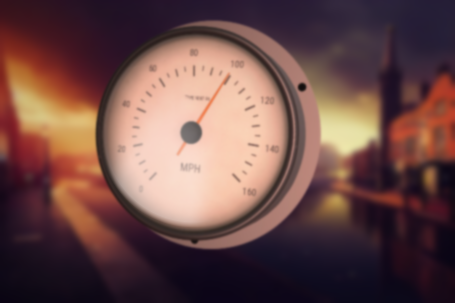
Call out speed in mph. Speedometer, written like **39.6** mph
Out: **100** mph
